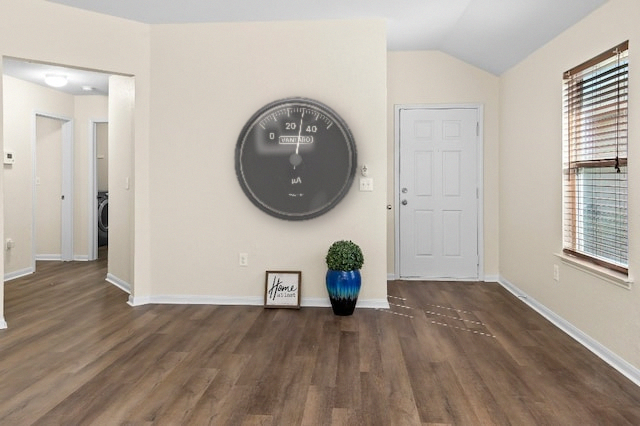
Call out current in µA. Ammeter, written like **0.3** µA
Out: **30** µA
